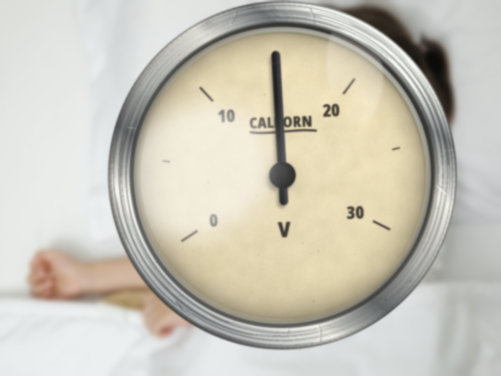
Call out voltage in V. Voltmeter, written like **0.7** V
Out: **15** V
